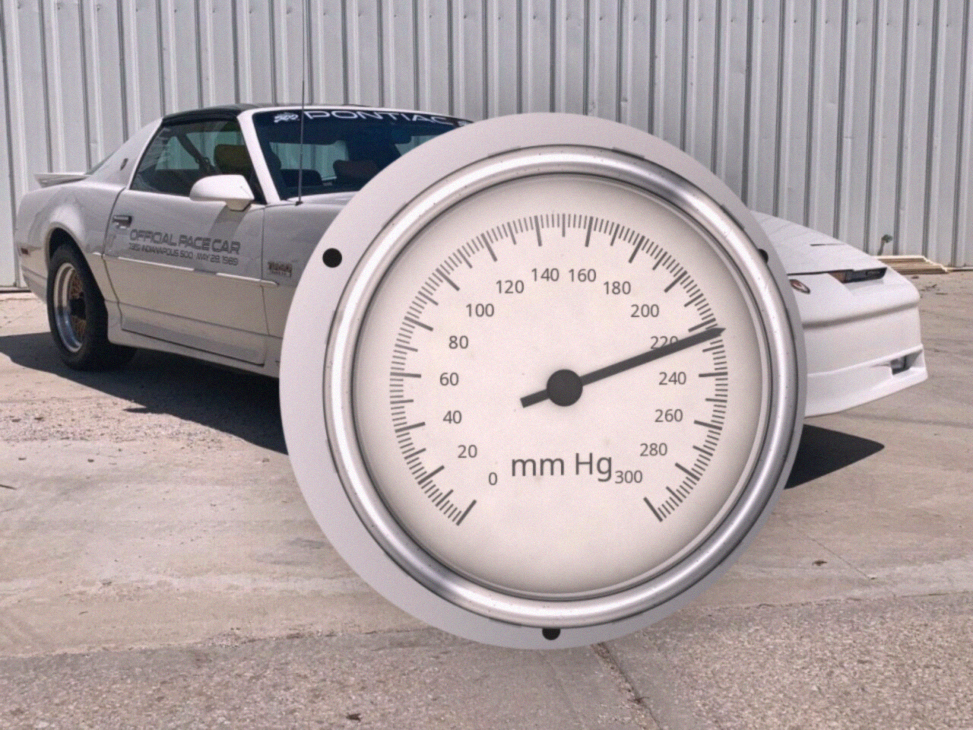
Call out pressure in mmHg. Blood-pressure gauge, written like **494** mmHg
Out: **224** mmHg
